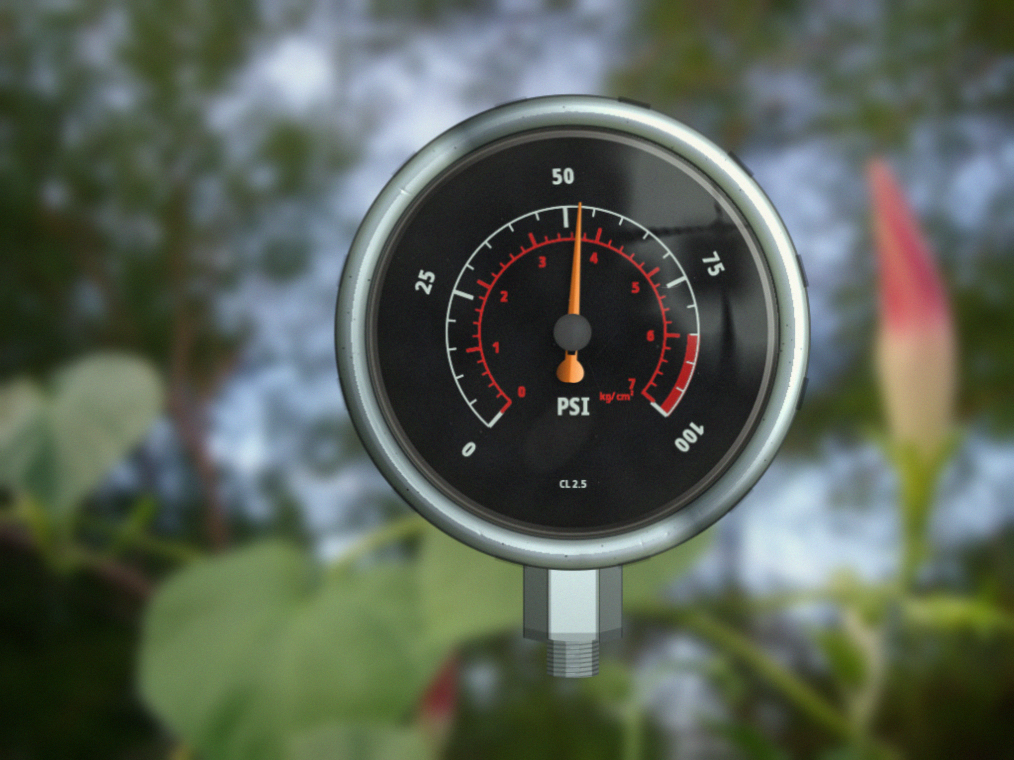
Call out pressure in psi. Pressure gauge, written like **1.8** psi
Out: **52.5** psi
